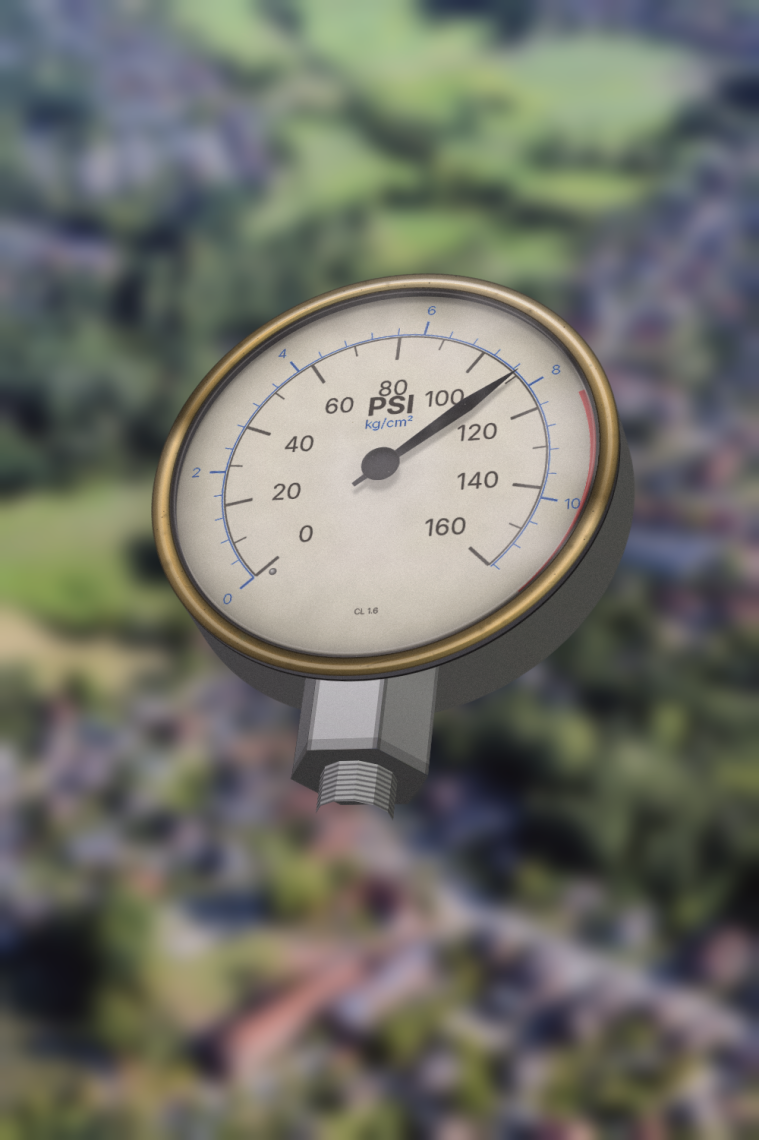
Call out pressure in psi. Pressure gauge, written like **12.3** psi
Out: **110** psi
